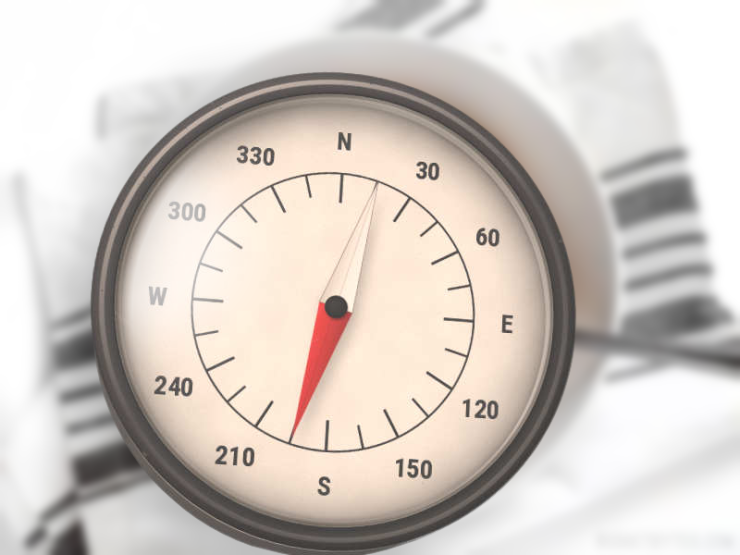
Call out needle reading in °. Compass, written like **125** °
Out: **195** °
